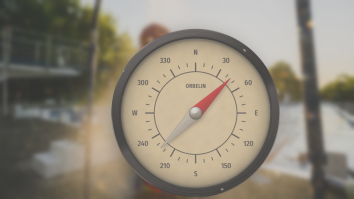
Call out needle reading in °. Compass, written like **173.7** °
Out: **45** °
